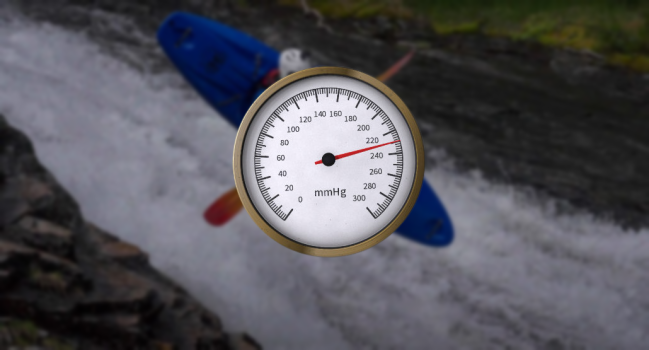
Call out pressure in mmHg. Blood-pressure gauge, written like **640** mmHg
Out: **230** mmHg
